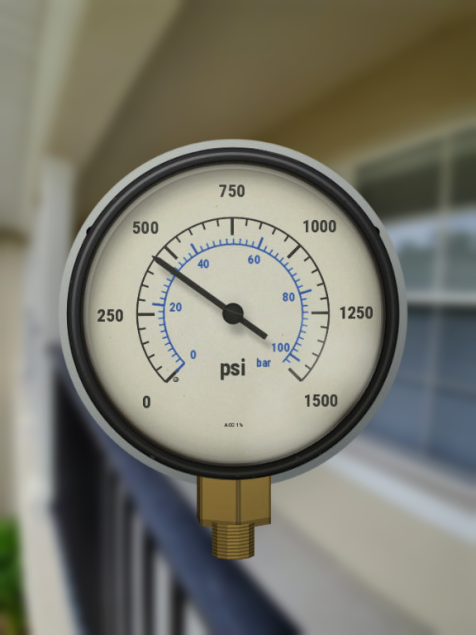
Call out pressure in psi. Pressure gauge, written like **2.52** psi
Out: **450** psi
